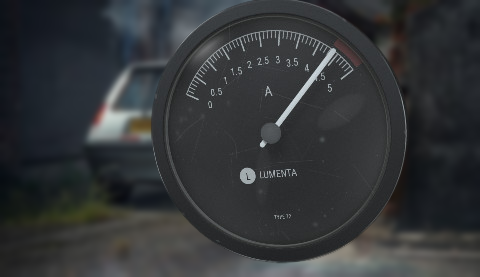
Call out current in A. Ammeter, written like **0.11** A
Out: **4.4** A
